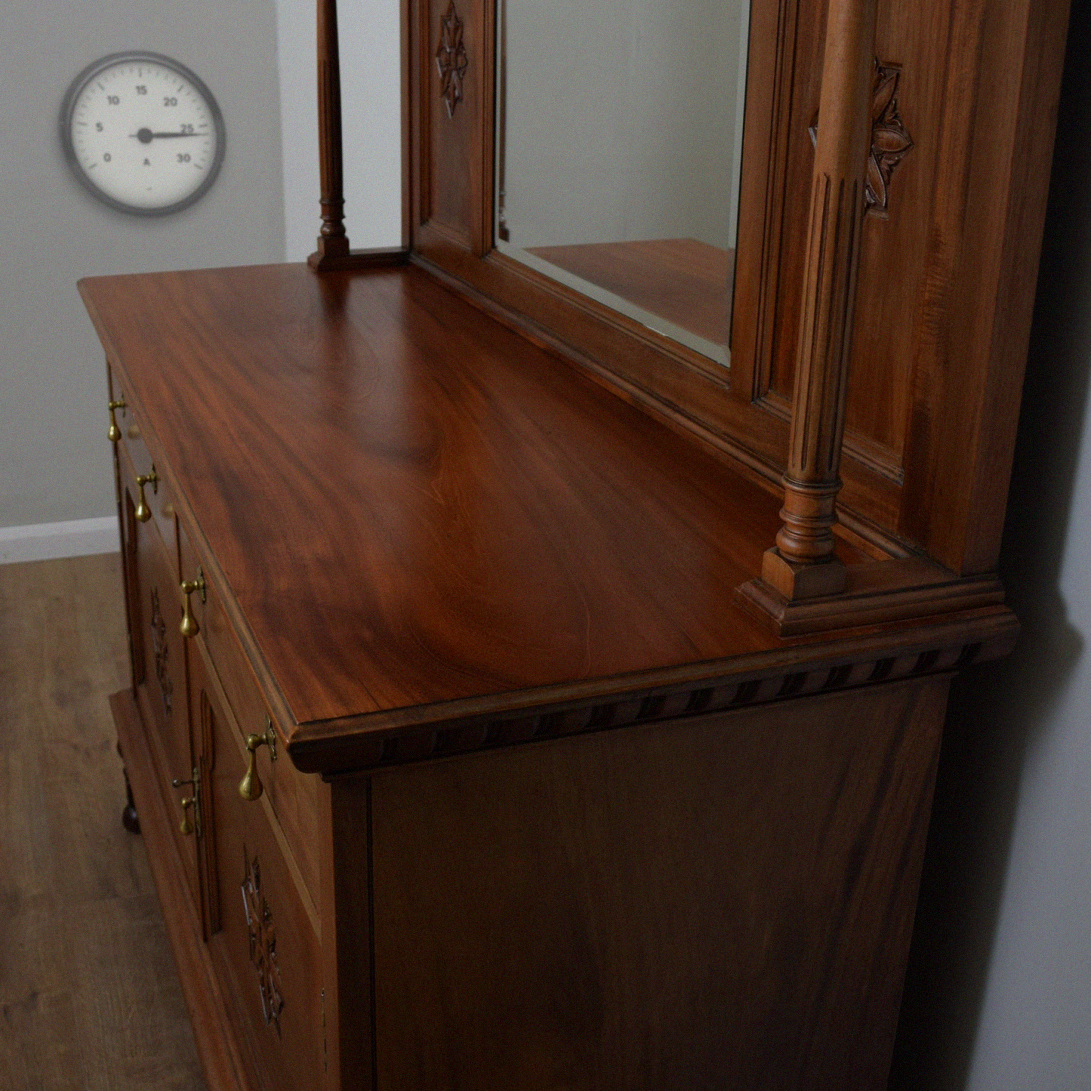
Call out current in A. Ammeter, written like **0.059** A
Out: **26** A
